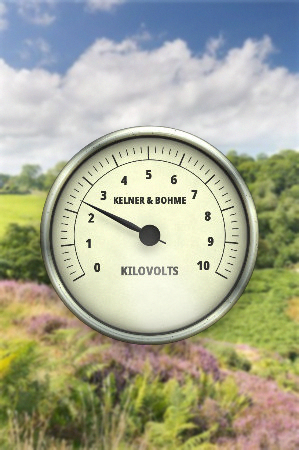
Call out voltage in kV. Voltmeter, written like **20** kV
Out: **2.4** kV
